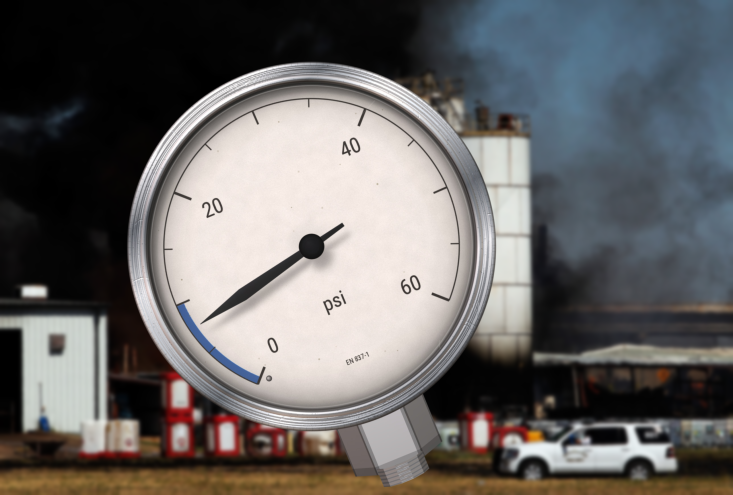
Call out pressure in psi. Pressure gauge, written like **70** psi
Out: **7.5** psi
